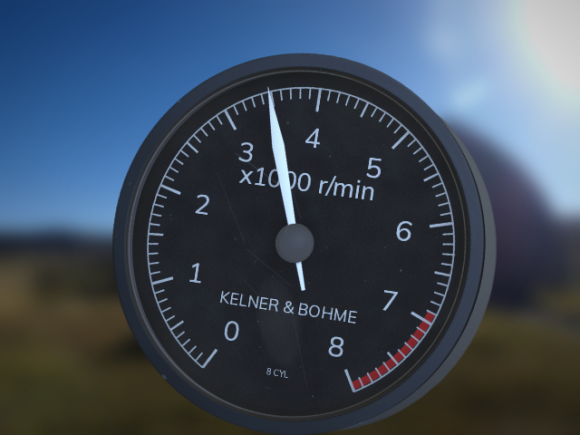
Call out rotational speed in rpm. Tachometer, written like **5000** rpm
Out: **3500** rpm
